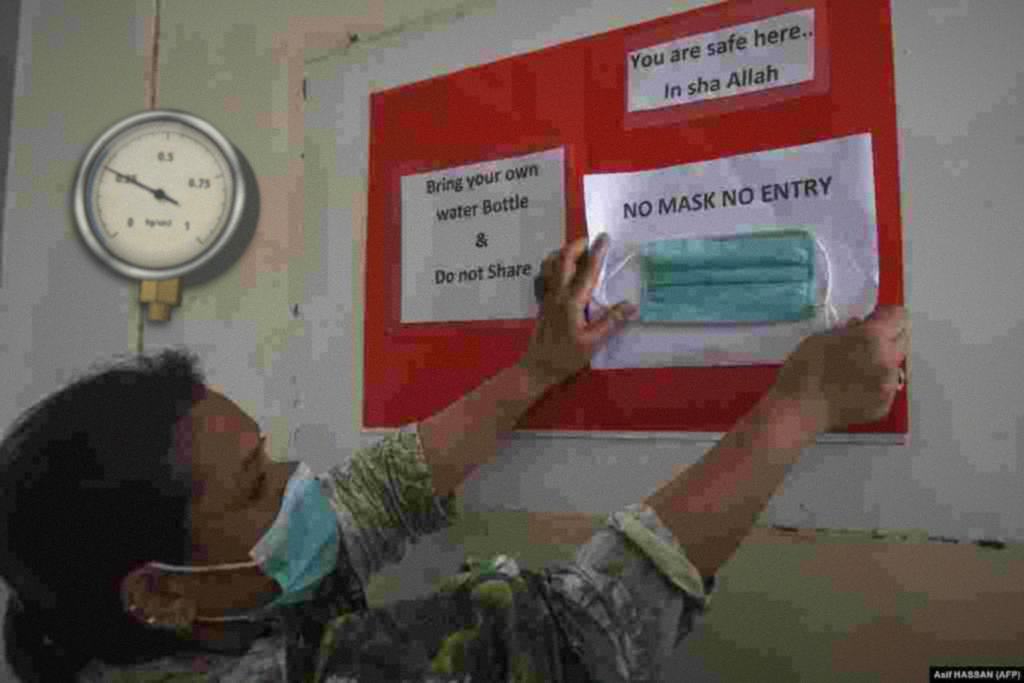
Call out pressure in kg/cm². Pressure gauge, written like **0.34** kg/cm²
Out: **0.25** kg/cm²
